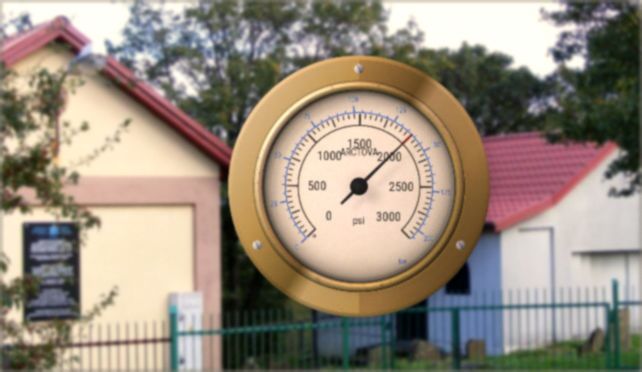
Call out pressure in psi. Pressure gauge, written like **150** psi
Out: **2000** psi
